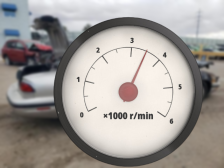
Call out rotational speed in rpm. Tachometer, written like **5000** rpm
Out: **3500** rpm
